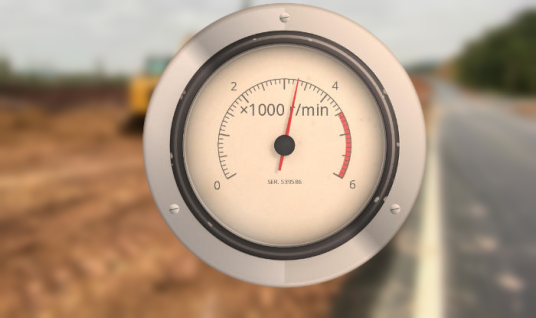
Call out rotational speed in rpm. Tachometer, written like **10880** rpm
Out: **3300** rpm
